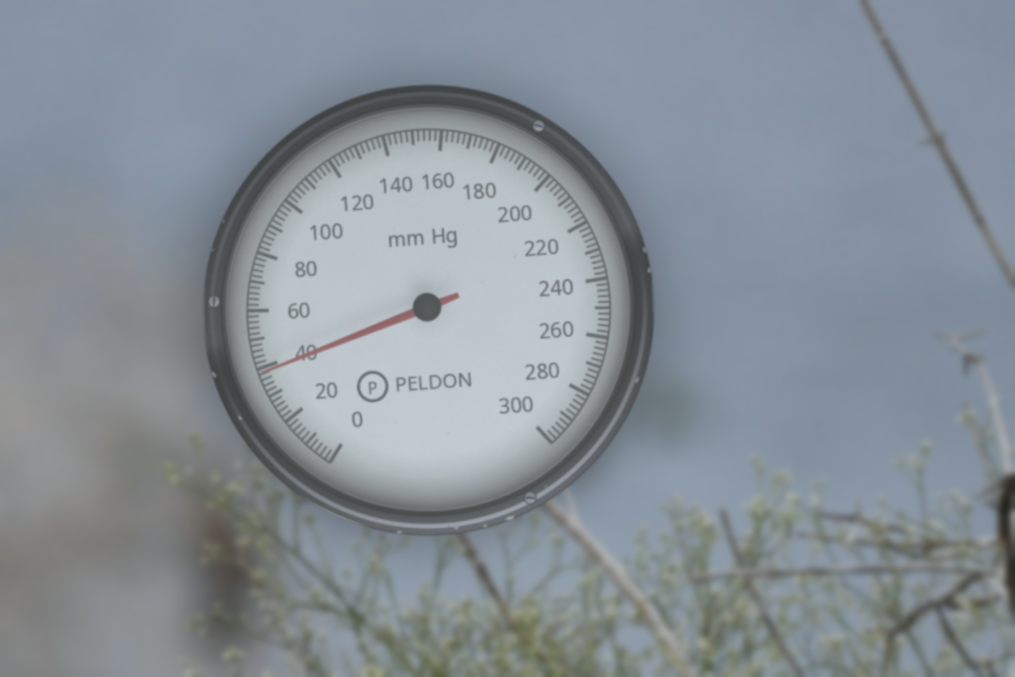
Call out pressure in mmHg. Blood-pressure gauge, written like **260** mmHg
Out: **38** mmHg
